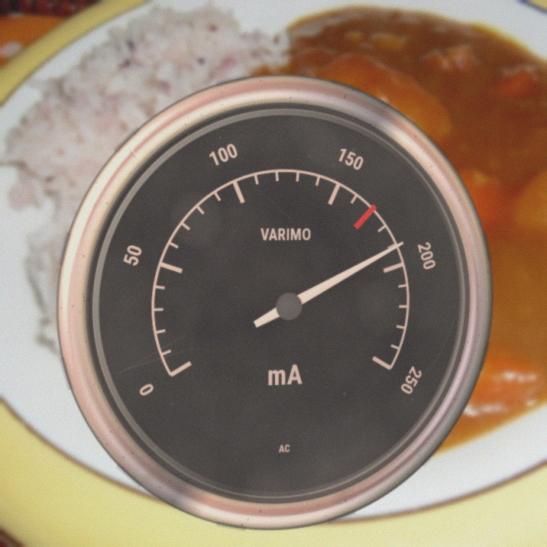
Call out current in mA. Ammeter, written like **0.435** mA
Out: **190** mA
